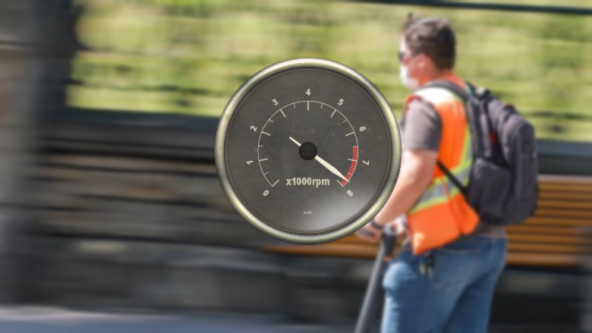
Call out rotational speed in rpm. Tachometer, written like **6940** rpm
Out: **7750** rpm
